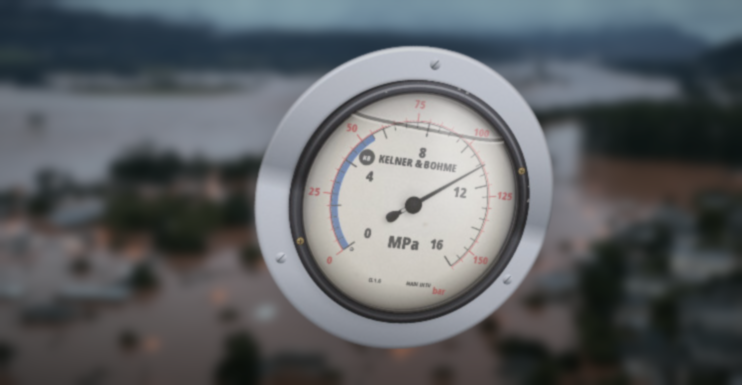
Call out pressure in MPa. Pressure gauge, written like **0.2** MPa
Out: **11** MPa
